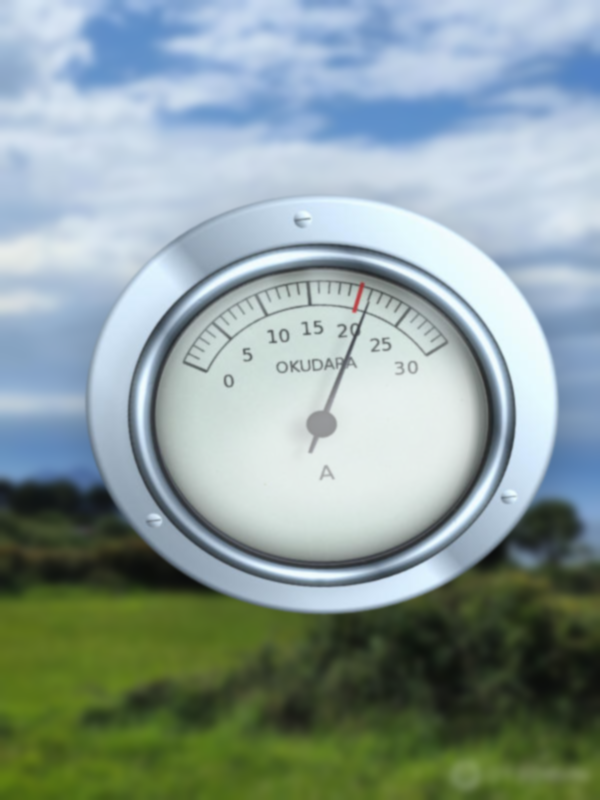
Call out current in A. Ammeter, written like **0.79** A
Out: **21** A
